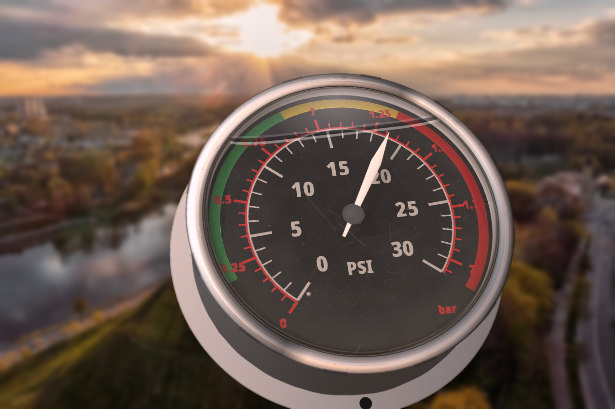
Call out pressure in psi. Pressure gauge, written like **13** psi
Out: **19** psi
